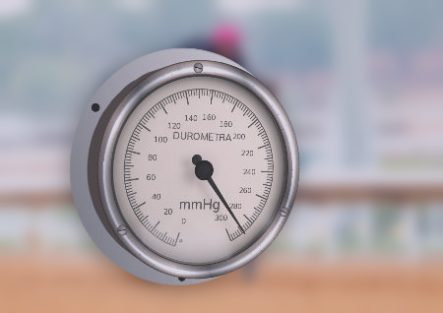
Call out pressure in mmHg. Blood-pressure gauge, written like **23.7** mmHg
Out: **290** mmHg
